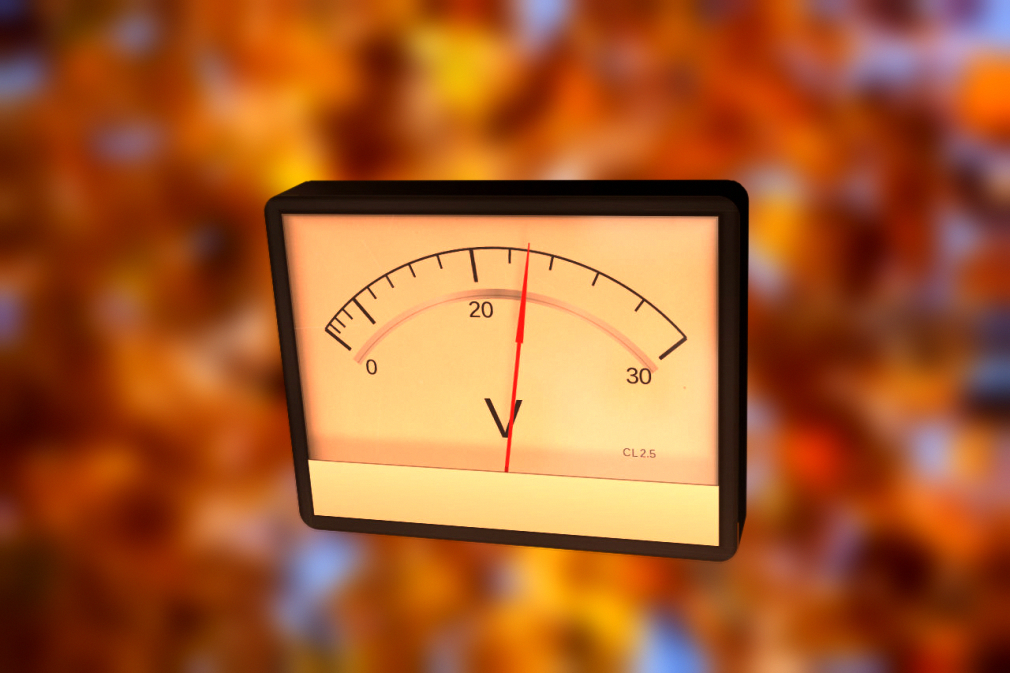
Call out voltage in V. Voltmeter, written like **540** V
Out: **23** V
